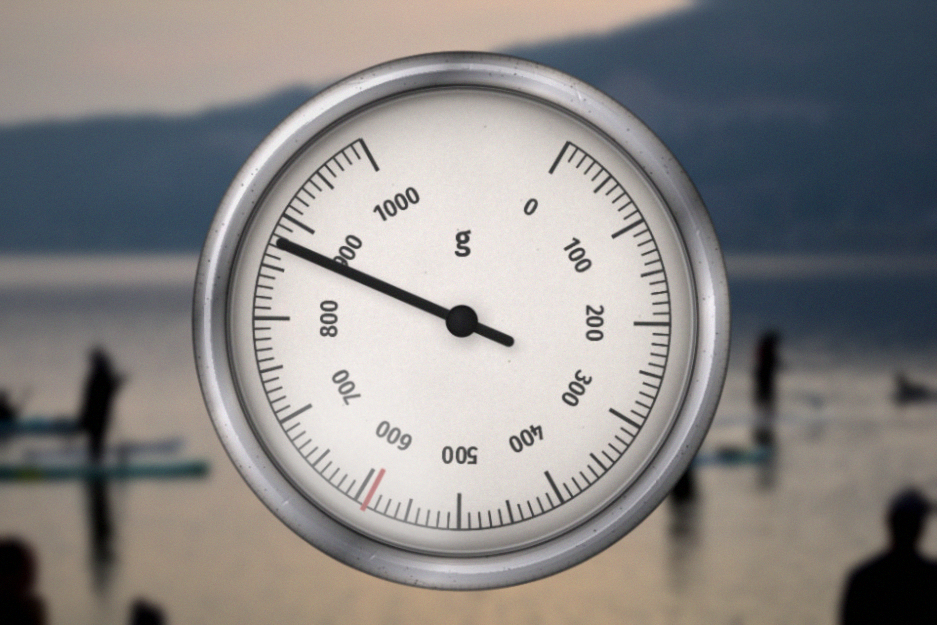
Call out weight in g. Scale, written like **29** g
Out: **875** g
